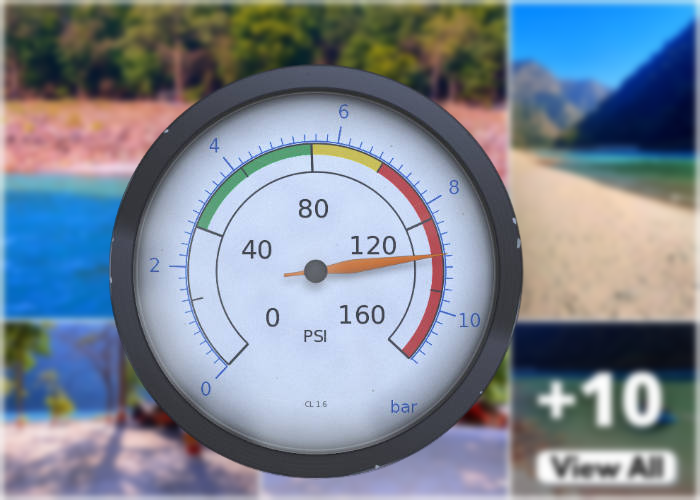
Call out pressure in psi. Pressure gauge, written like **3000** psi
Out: **130** psi
